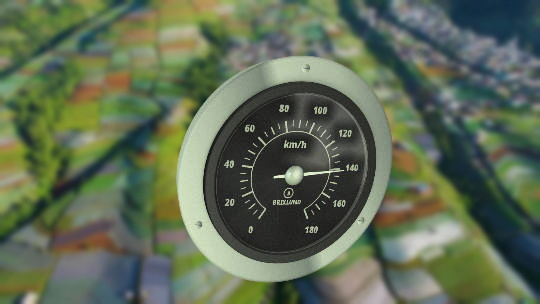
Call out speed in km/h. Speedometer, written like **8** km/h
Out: **140** km/h
